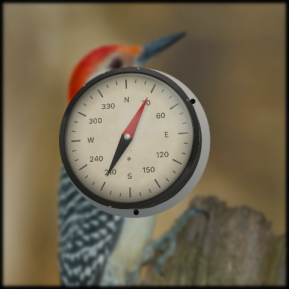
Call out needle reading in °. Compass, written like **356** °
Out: **30** °
